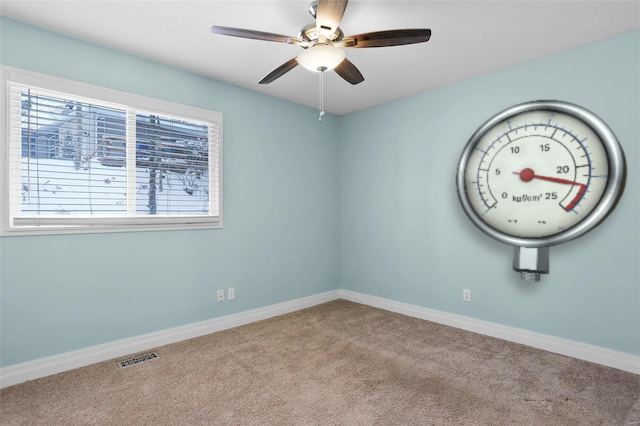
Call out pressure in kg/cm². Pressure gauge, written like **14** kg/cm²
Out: **22** kg/cm²
